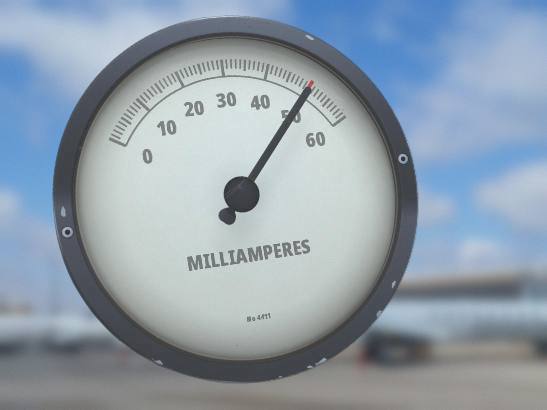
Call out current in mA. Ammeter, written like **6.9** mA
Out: **50** mA
